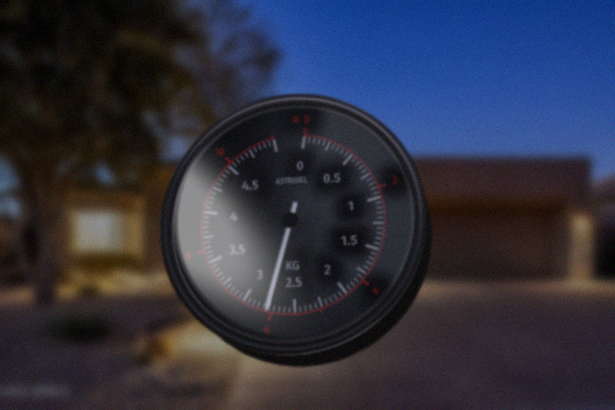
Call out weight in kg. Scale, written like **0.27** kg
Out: **2.75** kg
